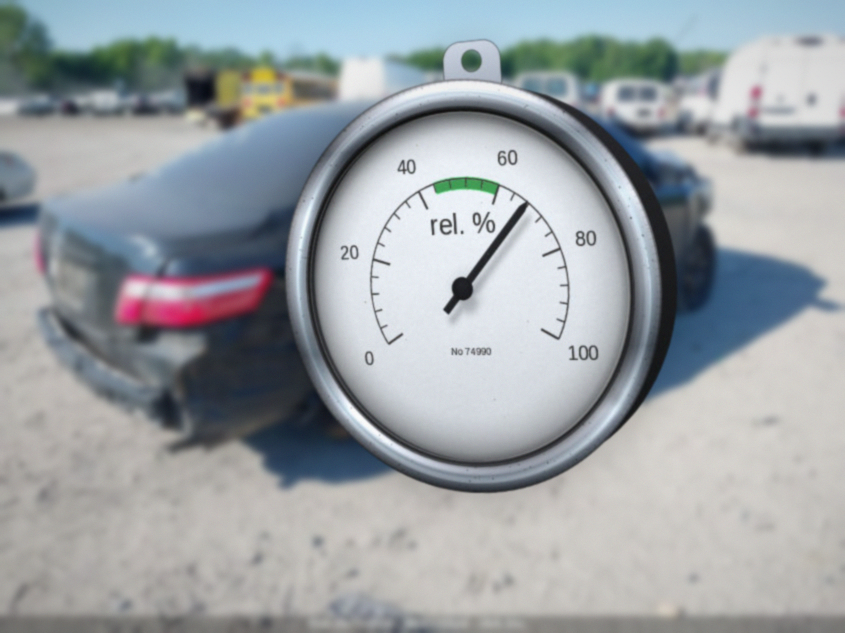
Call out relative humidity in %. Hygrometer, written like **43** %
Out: **68** %
